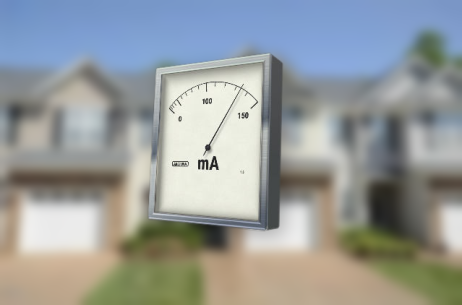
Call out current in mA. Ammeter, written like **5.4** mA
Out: **135** mA
